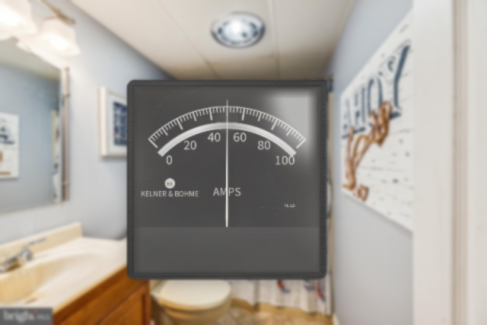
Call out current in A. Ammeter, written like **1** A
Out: **50** A
